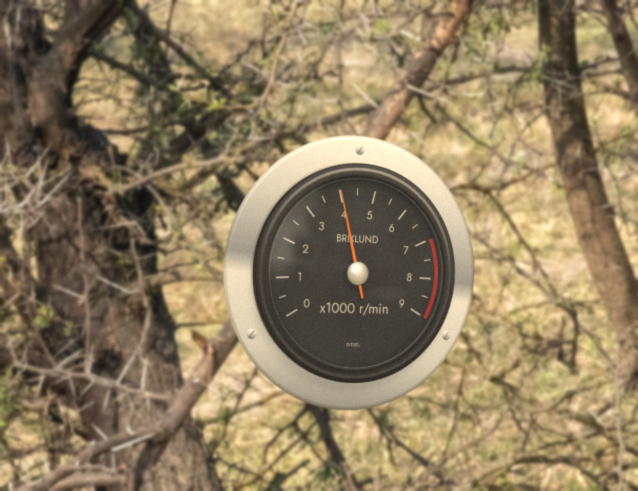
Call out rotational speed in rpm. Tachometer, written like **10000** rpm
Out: **4000** rpm
